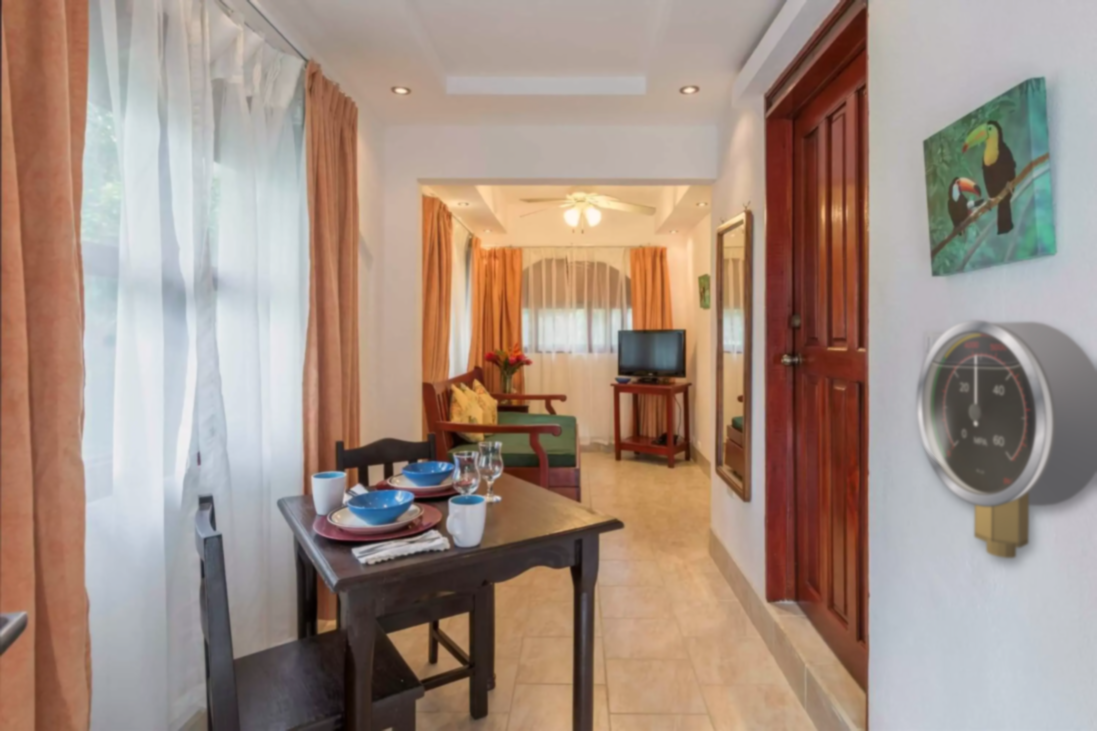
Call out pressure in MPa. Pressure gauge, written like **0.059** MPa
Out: **30** MPa
